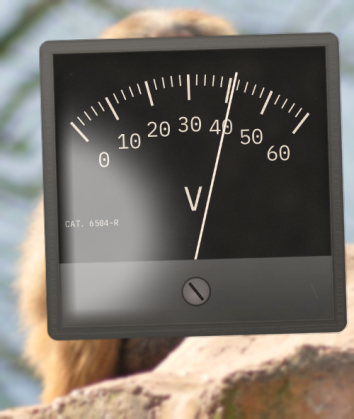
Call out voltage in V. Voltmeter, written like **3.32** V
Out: **41** V
